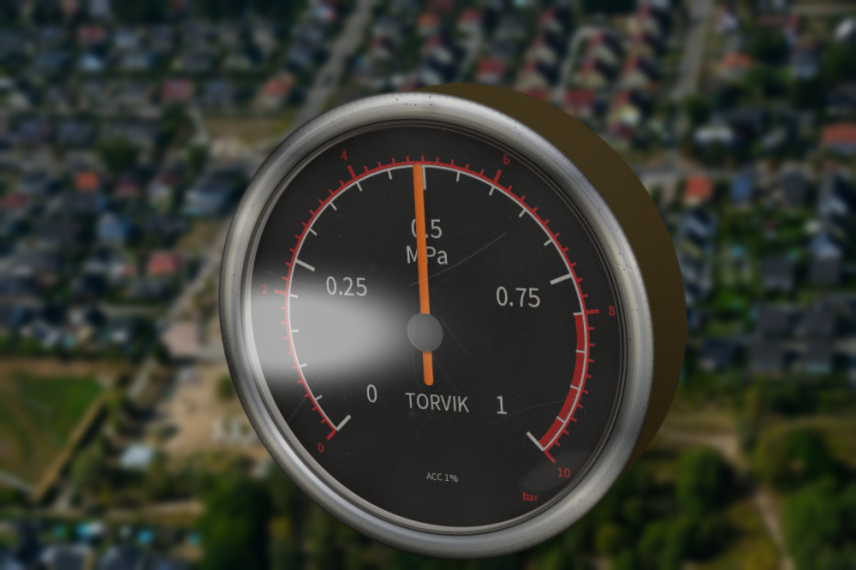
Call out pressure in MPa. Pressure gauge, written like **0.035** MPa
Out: **0.5** MPa
